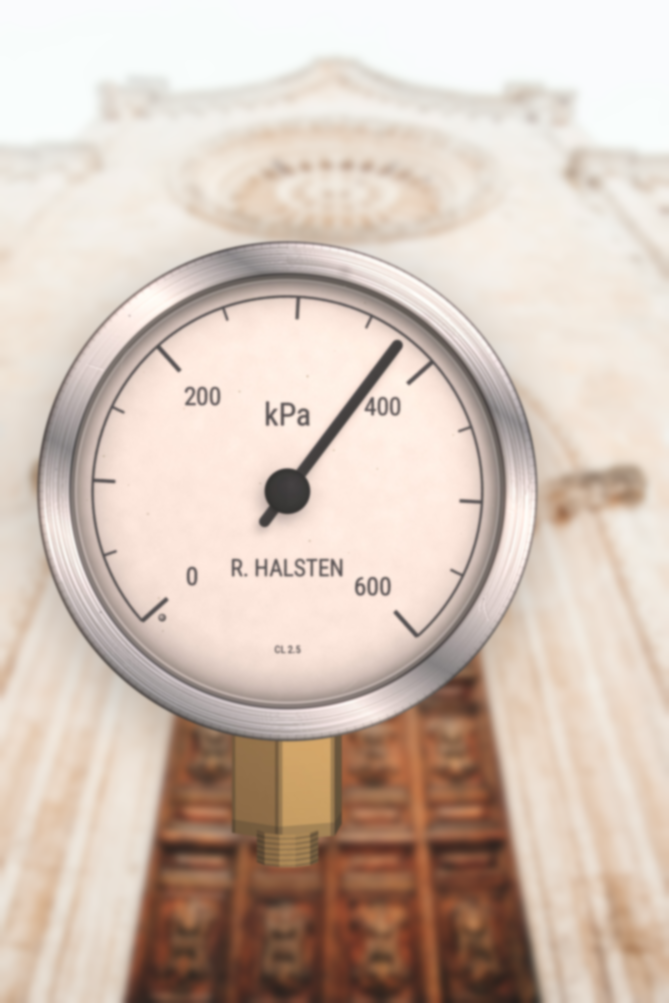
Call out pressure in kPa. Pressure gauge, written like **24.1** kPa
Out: **375** kPa
